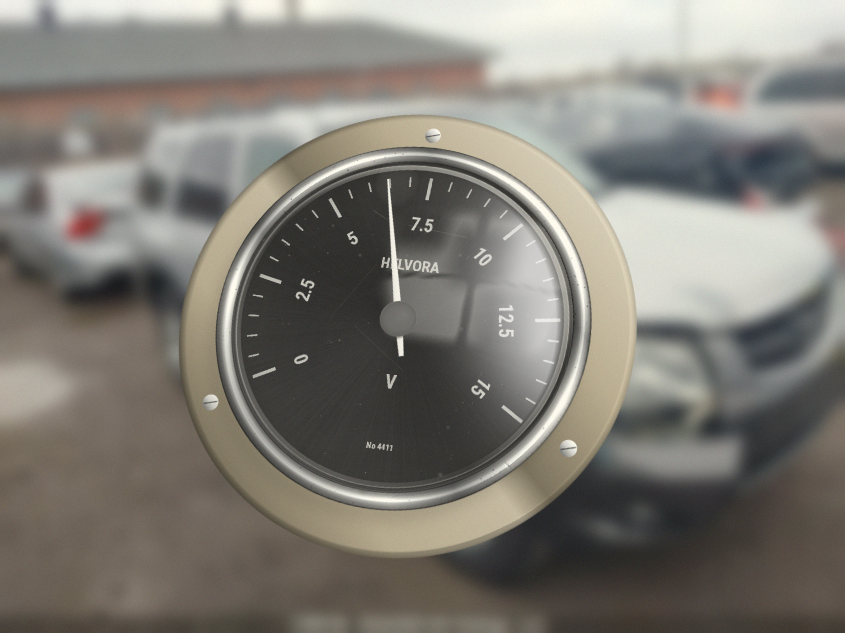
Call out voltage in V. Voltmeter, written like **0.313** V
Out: **6.5** V
